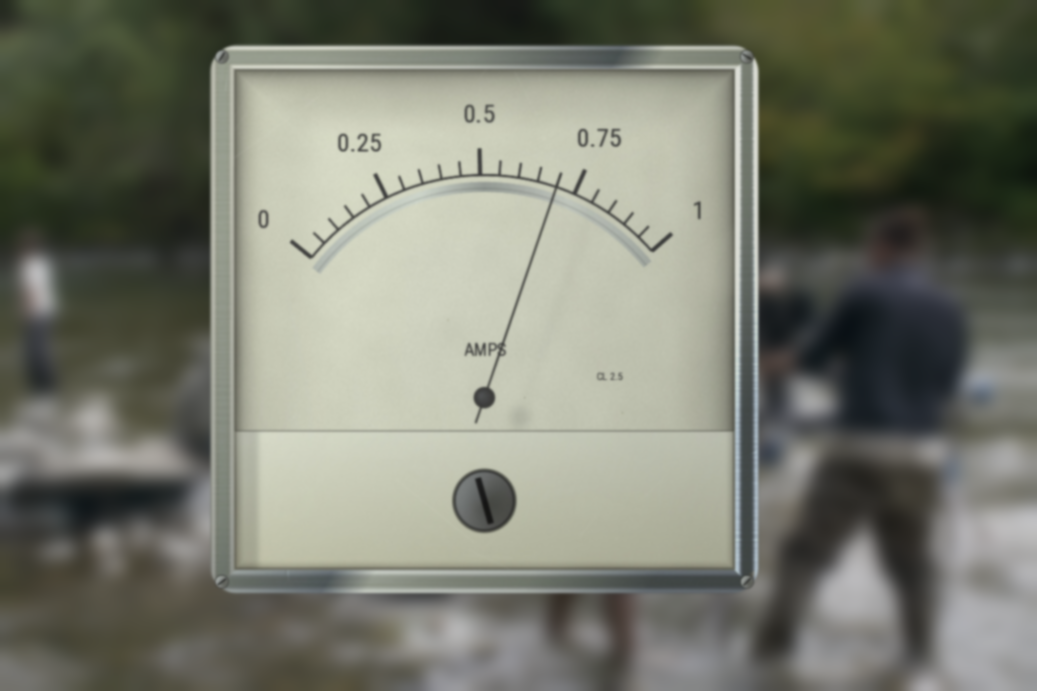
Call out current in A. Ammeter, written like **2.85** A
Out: **0.7** A
